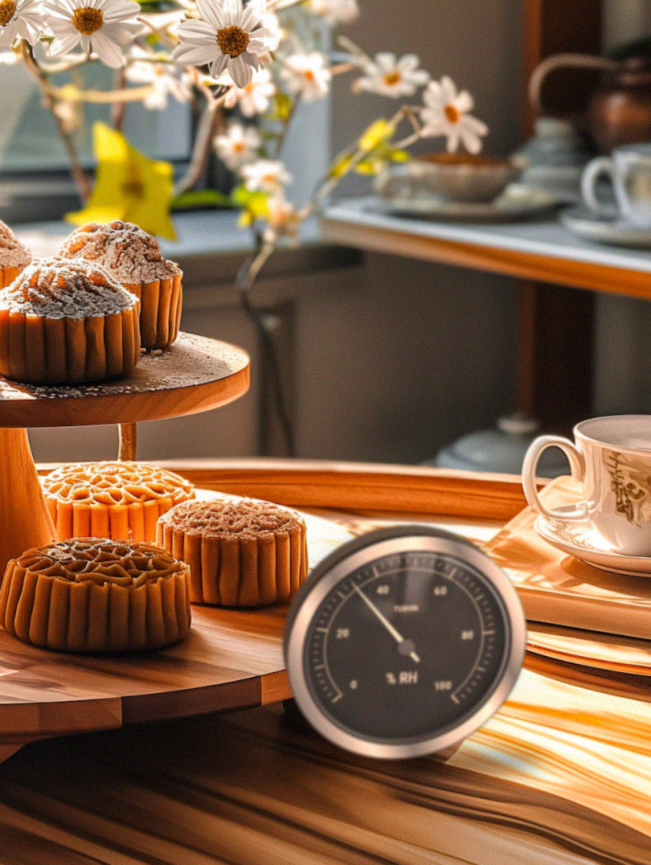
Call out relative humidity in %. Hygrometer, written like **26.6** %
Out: **34** %
